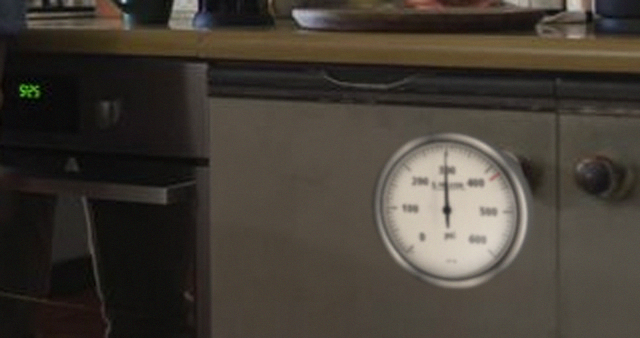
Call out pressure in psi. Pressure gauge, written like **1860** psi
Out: **300** psi
